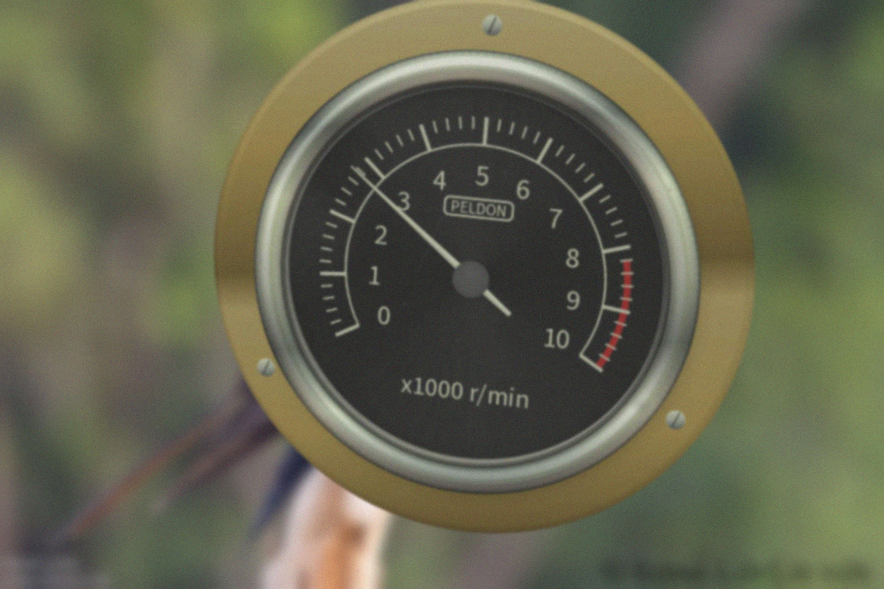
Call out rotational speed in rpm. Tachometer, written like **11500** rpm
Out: **2800** rpm
